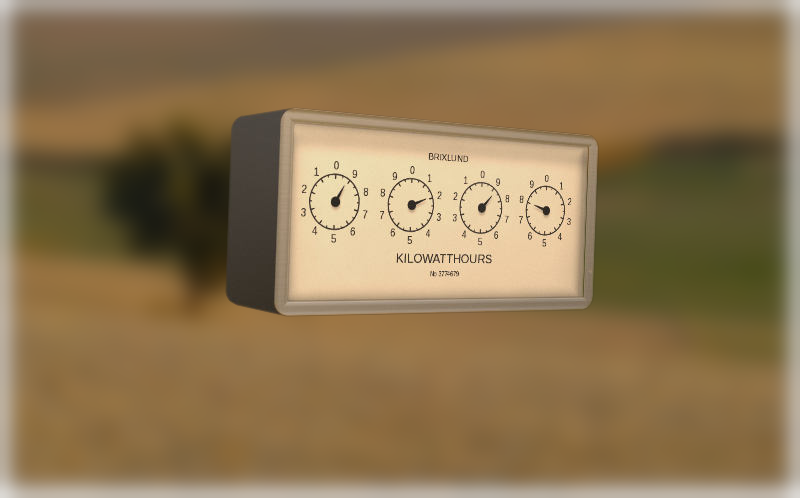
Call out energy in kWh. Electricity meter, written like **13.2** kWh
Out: **9188** kWh
